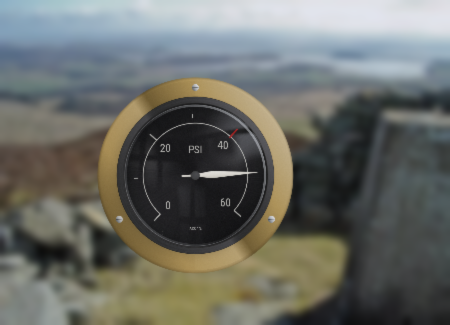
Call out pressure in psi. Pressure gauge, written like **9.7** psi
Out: **50** psi
